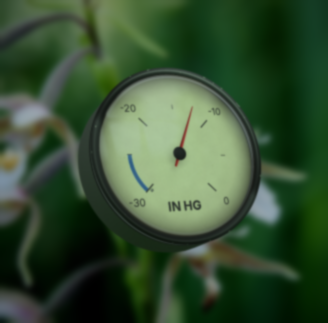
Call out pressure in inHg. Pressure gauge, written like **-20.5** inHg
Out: **-12.5** inHg
